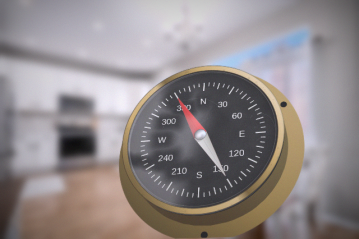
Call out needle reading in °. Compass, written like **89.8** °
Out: **330** °
